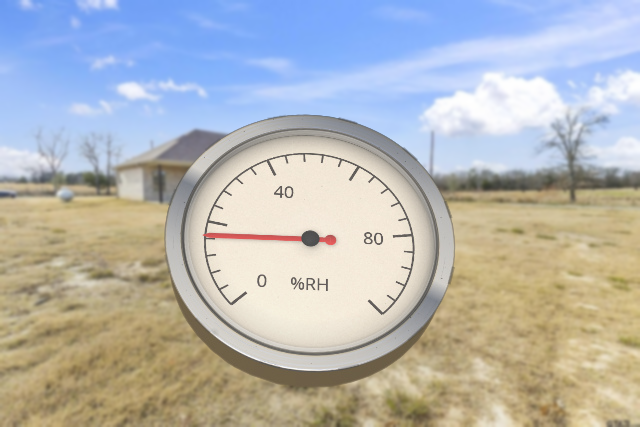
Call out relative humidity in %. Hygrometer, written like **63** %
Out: **16** %
